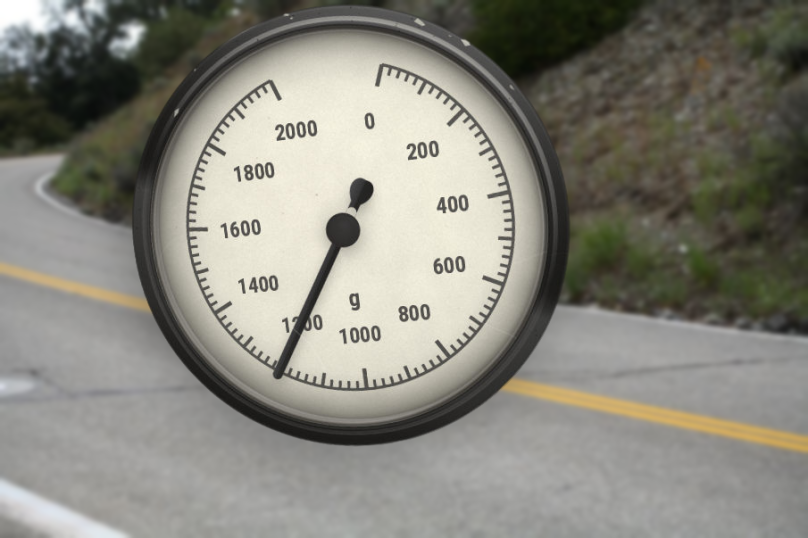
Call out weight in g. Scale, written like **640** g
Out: **1200** g
